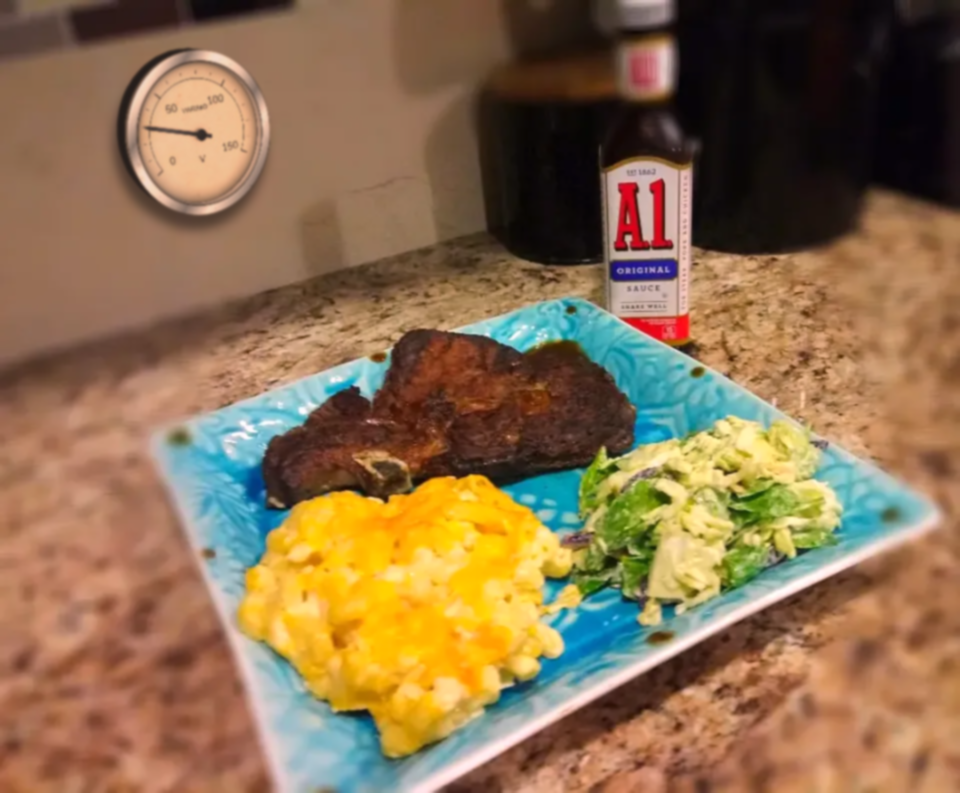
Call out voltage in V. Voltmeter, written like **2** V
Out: **30** V
